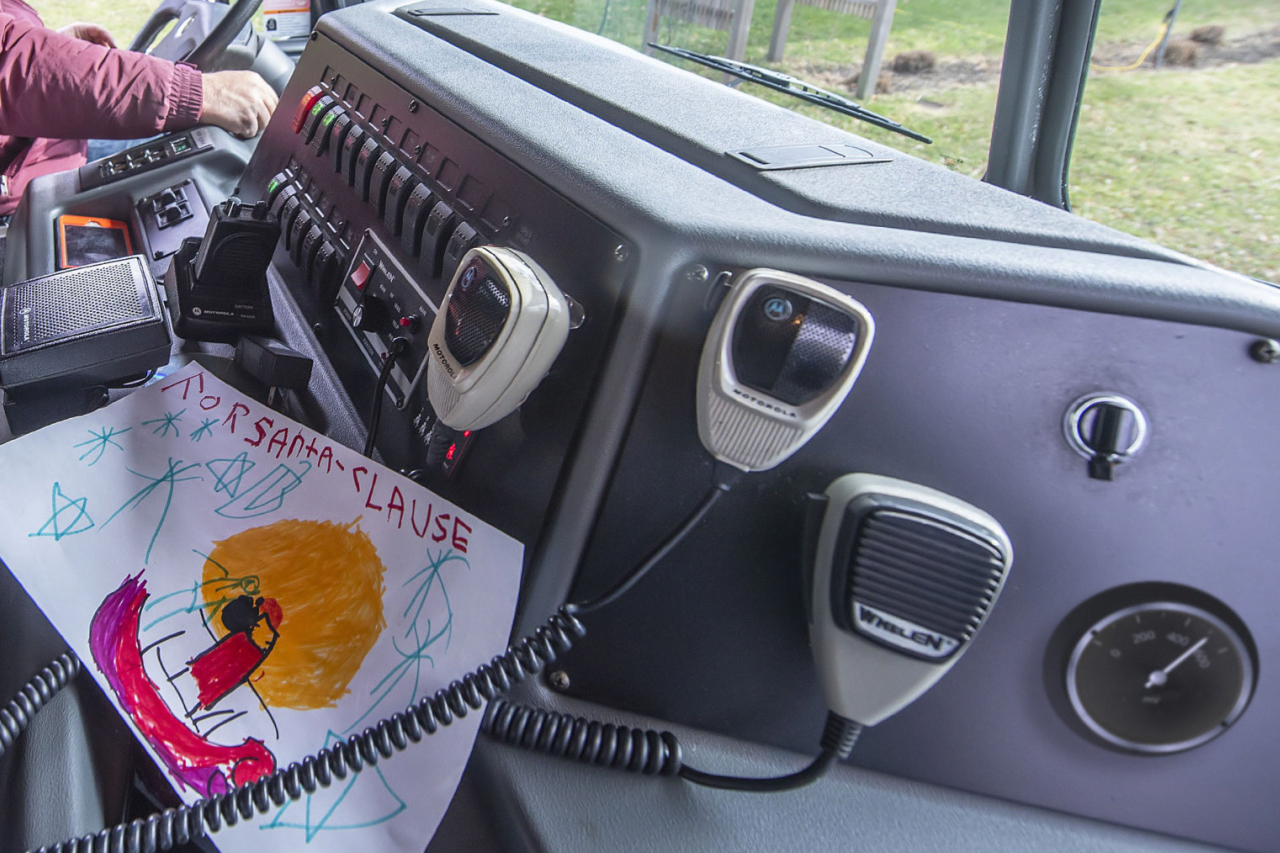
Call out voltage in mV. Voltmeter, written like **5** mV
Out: **500** mV
